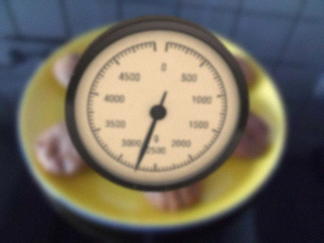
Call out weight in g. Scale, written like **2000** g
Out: **2750** g
